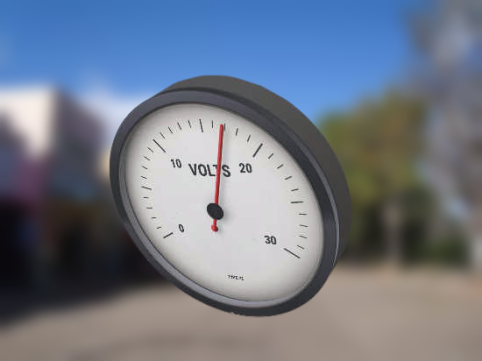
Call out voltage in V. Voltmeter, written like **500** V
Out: **17** V
